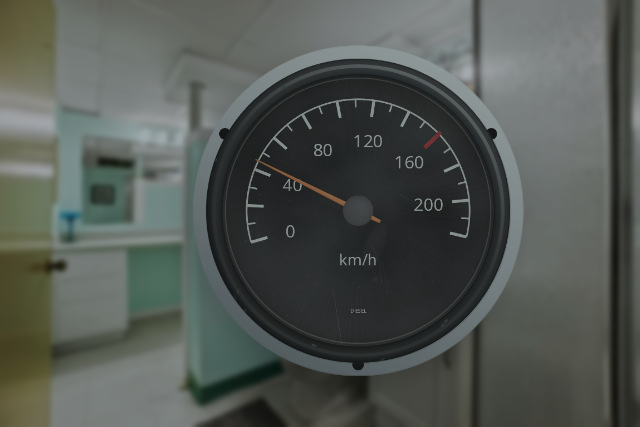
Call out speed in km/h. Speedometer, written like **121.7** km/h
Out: **45** km/h
